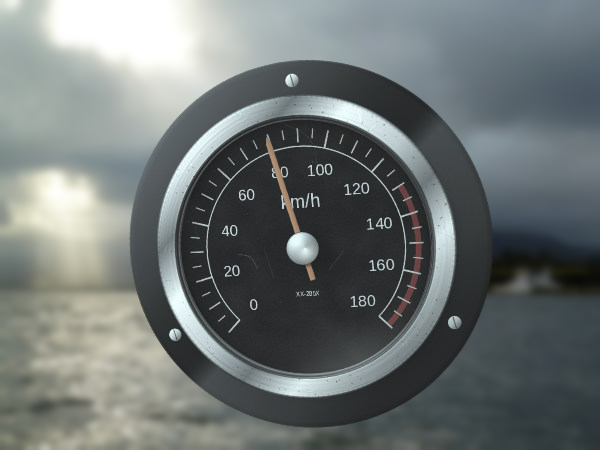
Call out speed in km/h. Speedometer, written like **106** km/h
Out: **80** km/h
